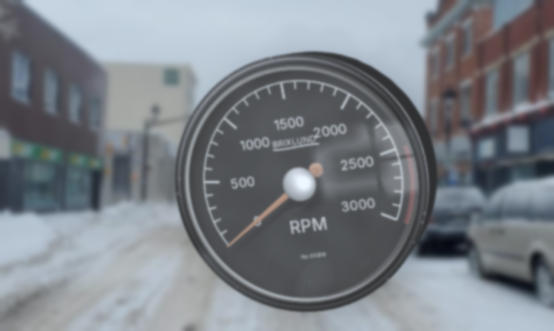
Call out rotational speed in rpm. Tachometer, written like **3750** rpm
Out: **0** rpm
